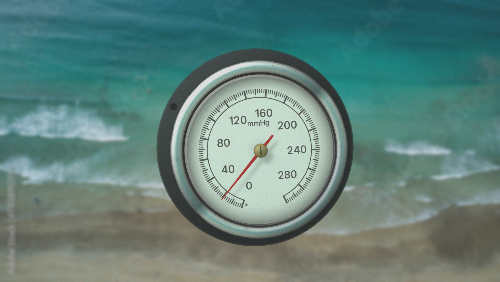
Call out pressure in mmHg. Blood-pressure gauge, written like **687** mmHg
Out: **20** mmHg
